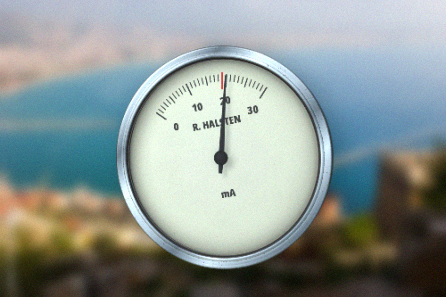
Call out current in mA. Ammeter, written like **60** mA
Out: **20** mA
